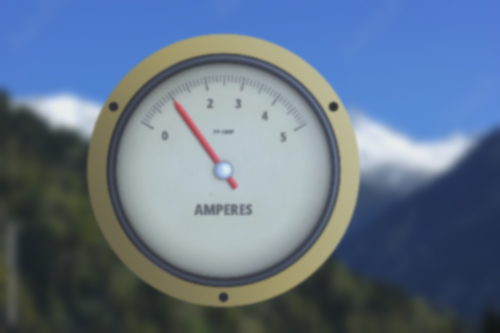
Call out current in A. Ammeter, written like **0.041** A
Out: **1** A
